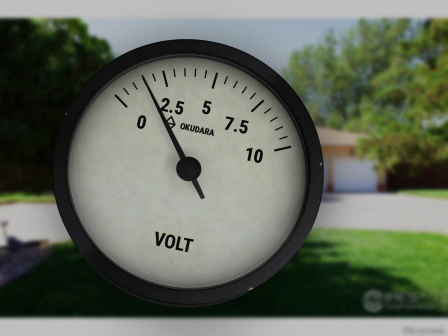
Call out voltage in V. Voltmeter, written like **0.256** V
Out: **1.5** V
